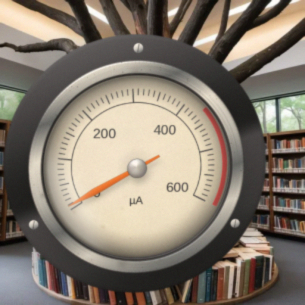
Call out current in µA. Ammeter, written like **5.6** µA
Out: **10** µA
